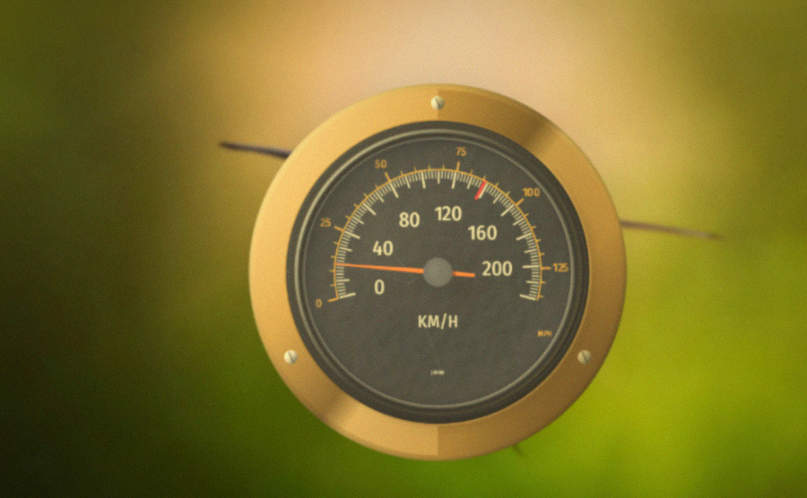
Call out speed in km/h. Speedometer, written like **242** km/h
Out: **20** km/h
